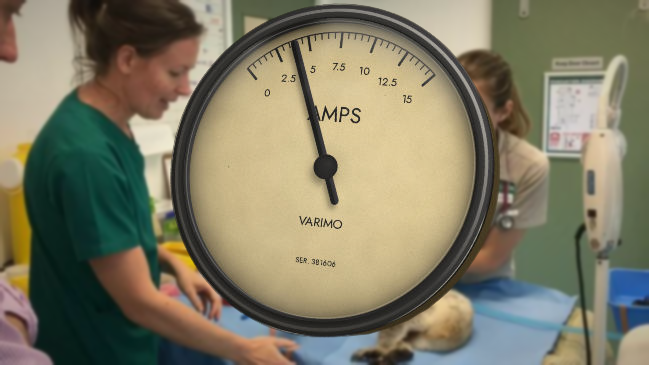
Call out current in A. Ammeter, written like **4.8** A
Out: **4** A
